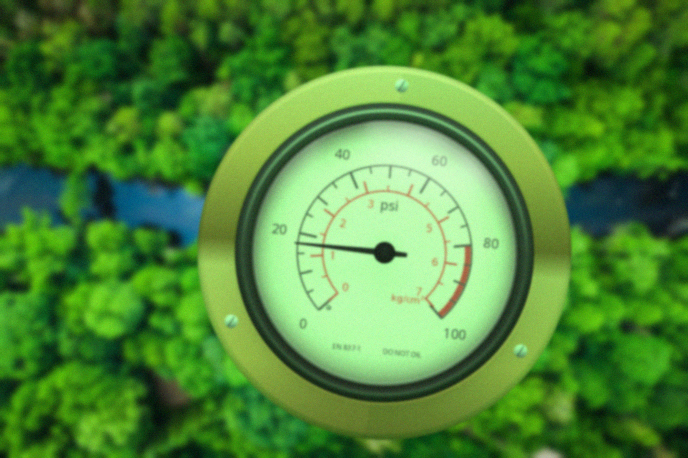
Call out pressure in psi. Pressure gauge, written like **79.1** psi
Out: **17.5** psi
